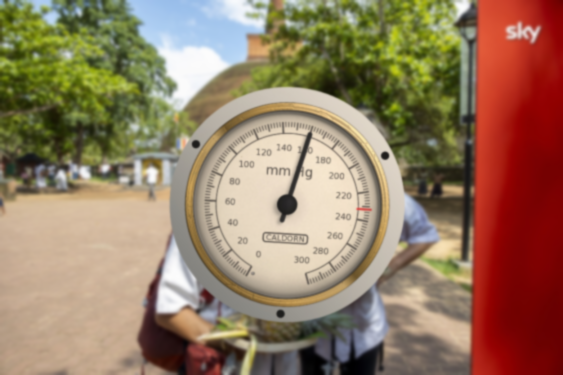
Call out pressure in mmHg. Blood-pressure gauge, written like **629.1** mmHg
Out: **160** mmHg
